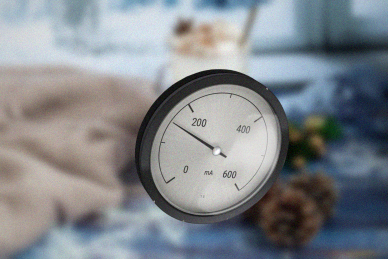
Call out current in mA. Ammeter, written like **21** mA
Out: **150** mA
